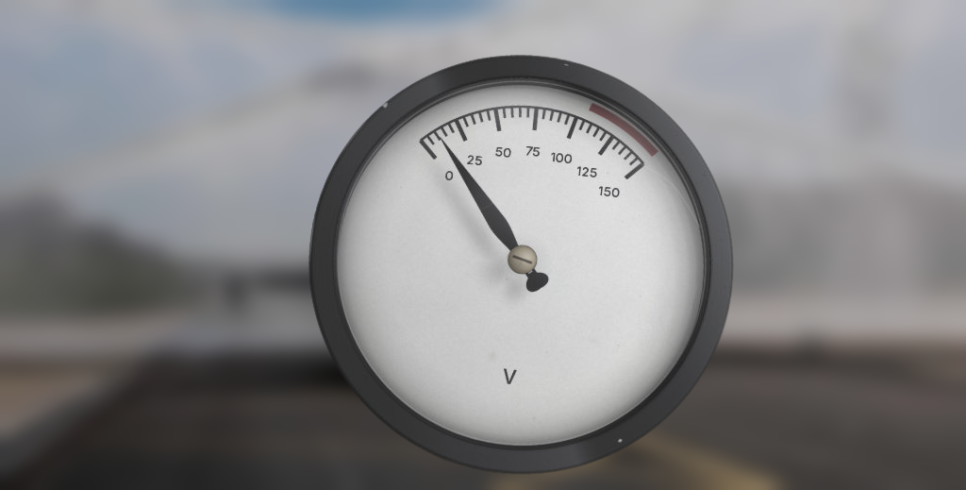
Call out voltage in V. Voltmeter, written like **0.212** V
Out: **10** V
